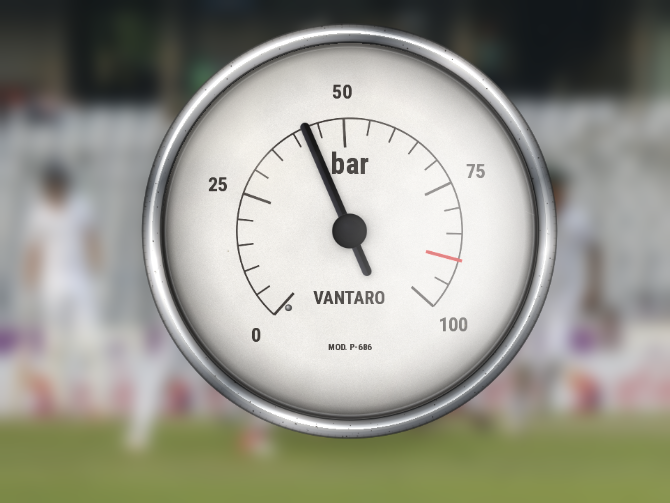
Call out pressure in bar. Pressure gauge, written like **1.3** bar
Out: **42.5** bar
